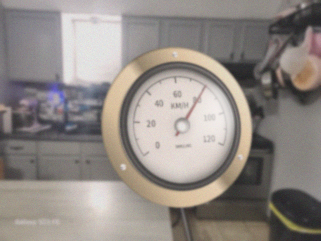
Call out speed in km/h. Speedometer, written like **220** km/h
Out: **80** km/h
